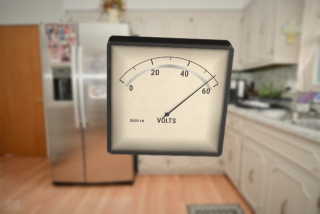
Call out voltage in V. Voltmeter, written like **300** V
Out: **55** V
